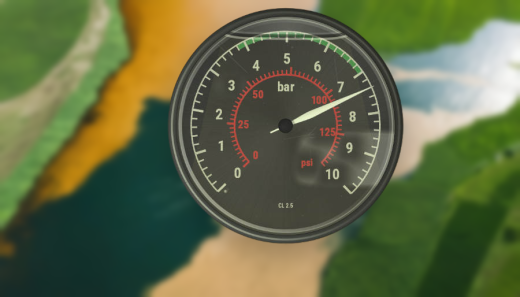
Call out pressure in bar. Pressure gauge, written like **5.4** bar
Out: **7.4** bar
